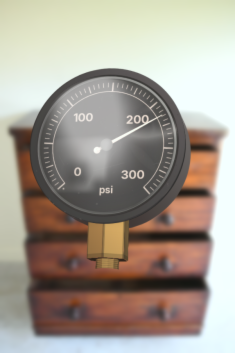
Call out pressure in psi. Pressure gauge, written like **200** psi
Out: **215** psi
